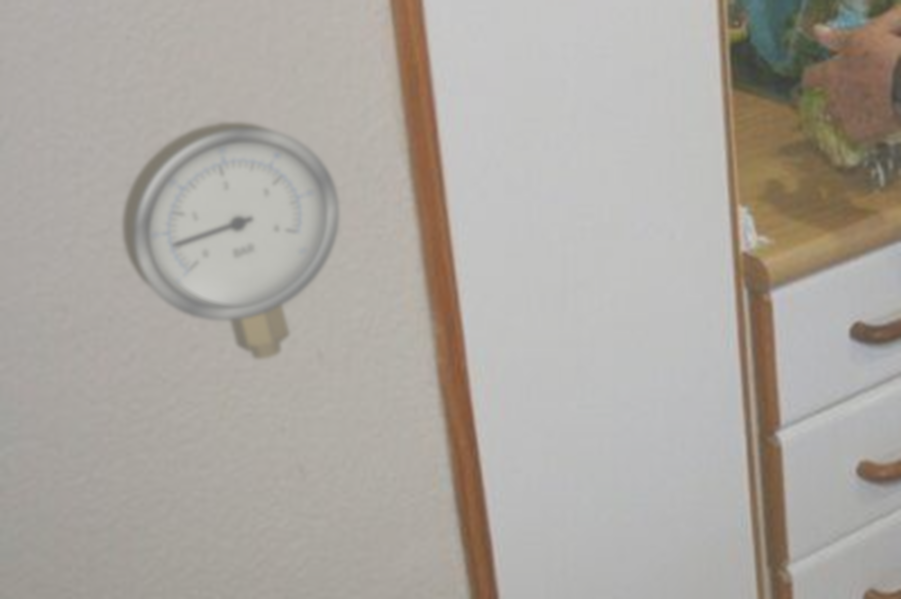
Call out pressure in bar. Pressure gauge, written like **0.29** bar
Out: **0.5** bar
